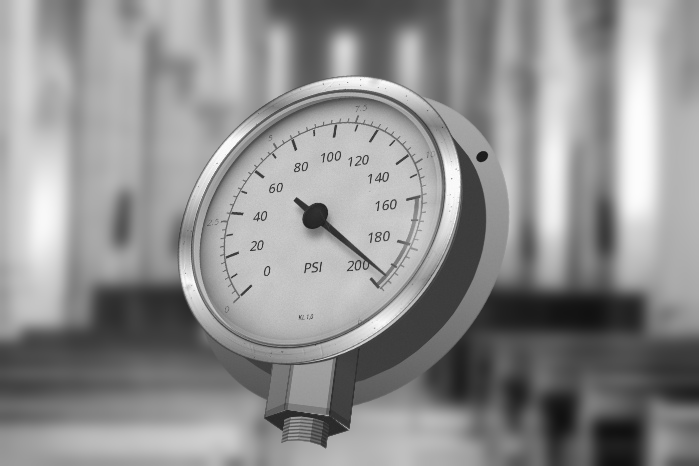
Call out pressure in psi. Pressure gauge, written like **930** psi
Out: **195** psi
